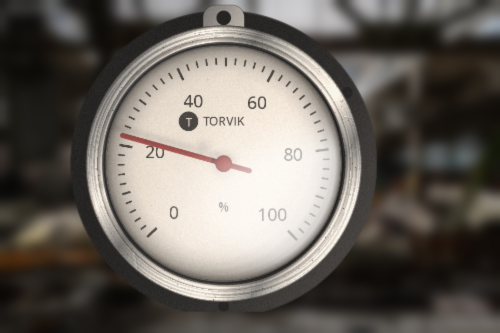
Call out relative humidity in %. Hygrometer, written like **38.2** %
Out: **22** %
